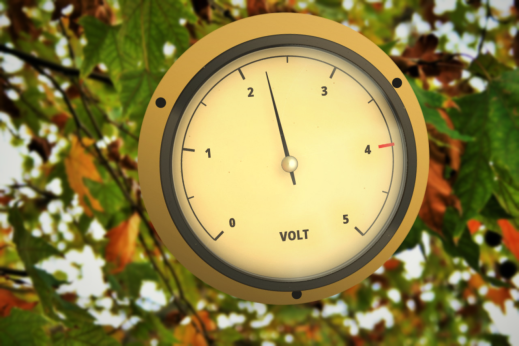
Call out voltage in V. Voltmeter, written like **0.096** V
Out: **2.25** V
